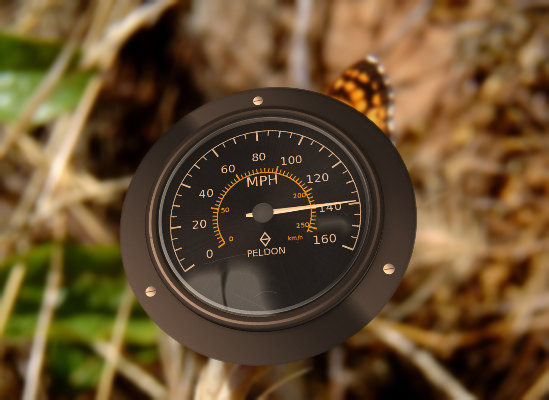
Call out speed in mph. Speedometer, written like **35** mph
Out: **140** mph
